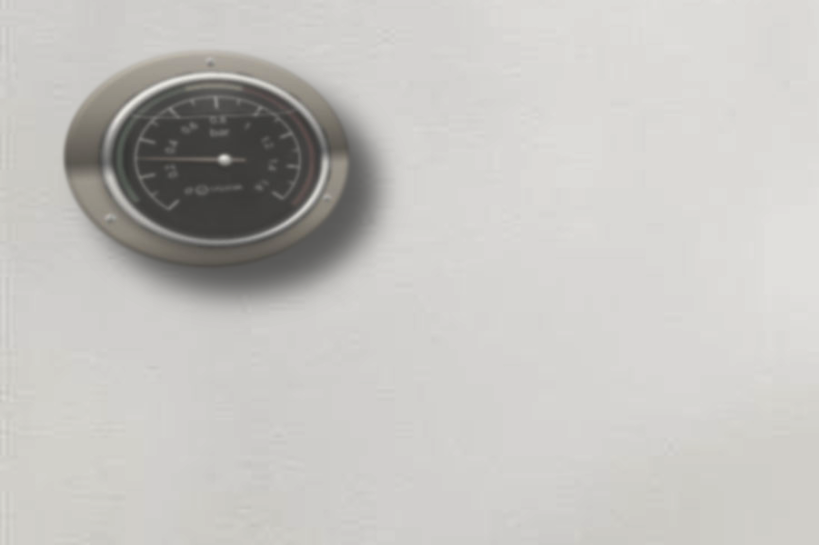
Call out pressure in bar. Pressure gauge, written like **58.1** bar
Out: **0.3** bar
